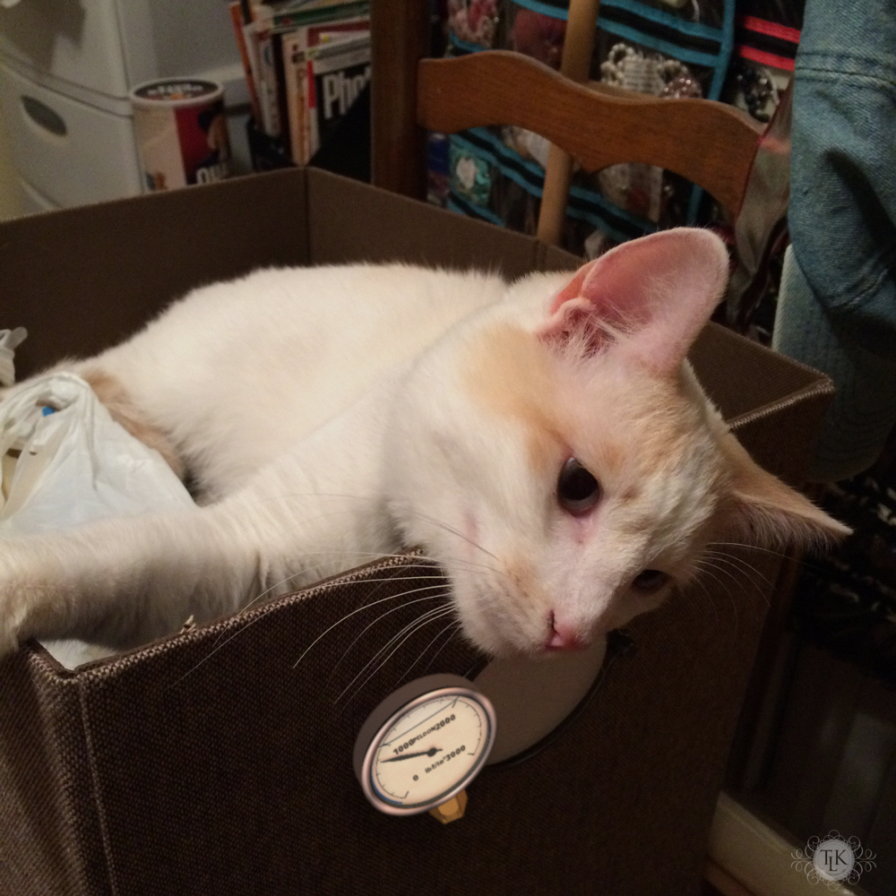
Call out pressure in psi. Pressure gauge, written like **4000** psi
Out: **800** psi
